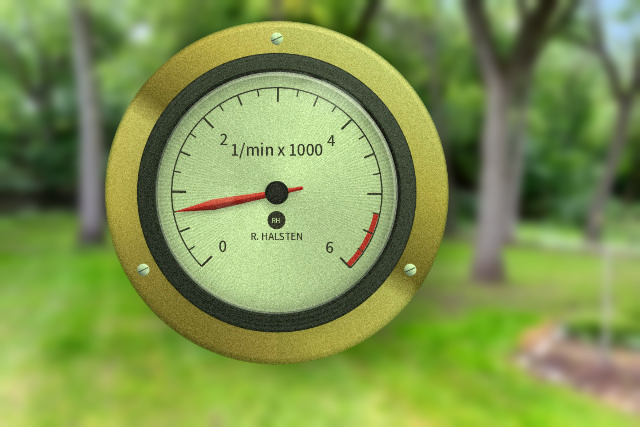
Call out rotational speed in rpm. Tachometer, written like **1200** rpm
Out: **750** rpm
